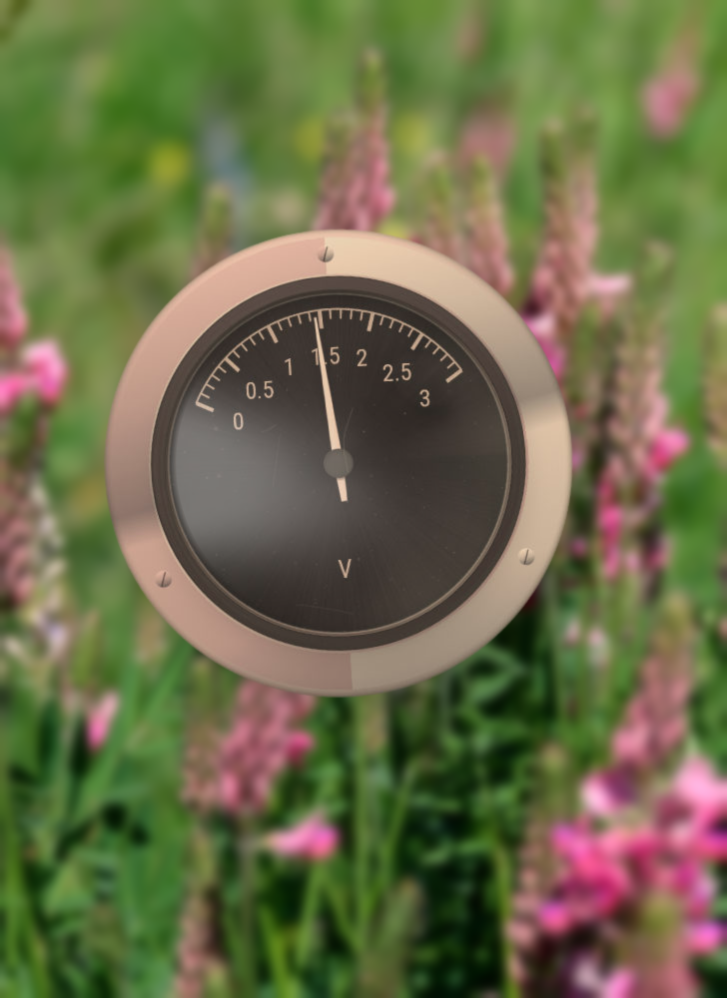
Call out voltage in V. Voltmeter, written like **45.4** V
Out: **1.45** V
